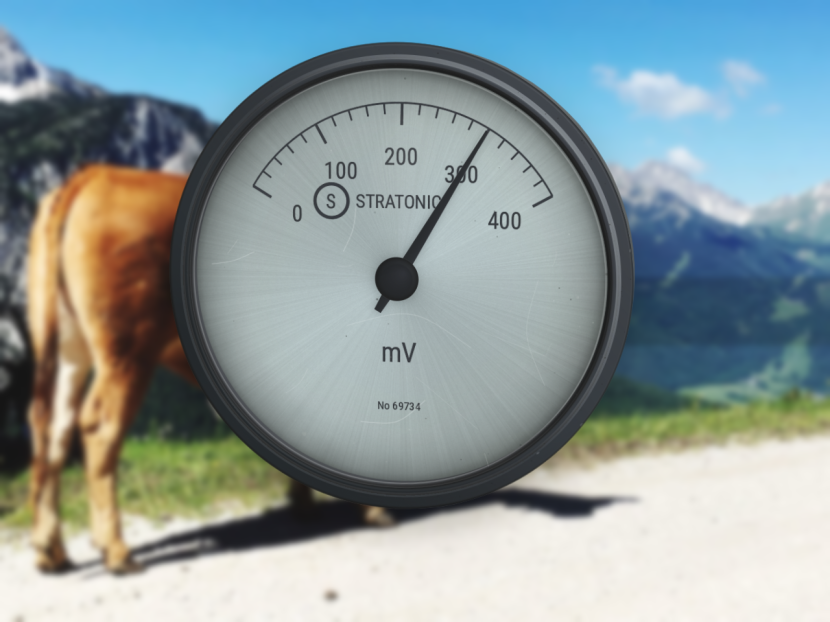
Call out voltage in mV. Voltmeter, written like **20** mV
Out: **300** mV
